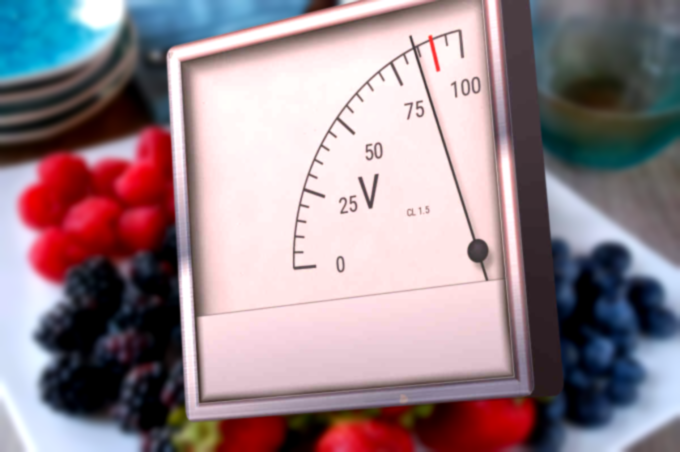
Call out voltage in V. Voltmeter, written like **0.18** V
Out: **85** V
